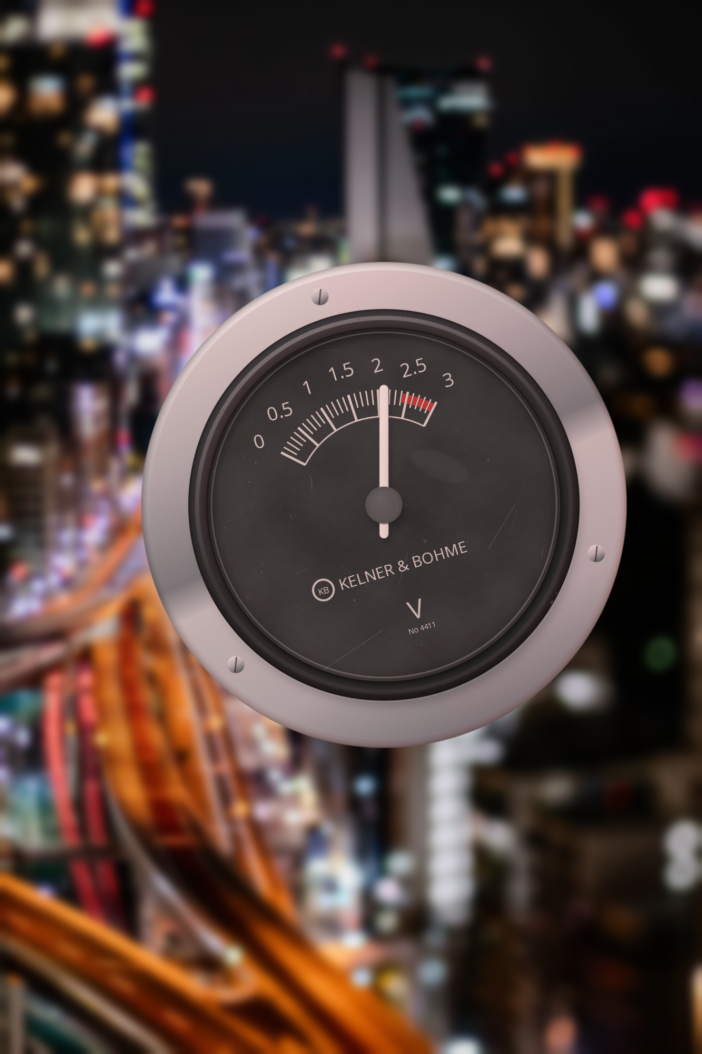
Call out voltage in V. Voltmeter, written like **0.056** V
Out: **2.1** V
